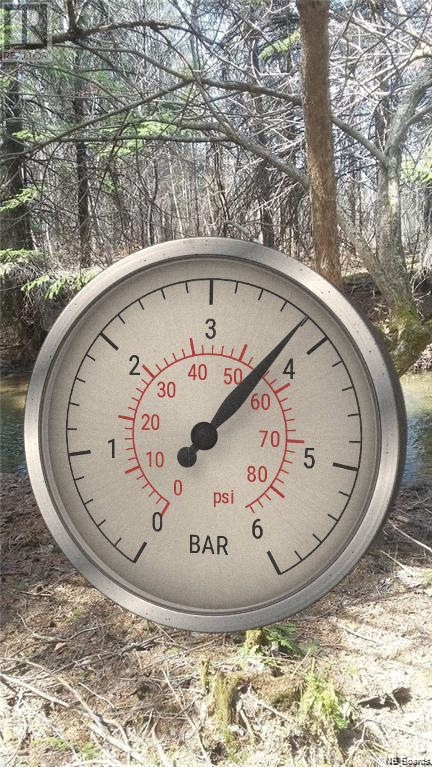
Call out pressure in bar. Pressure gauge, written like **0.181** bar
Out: **3.8** bar
